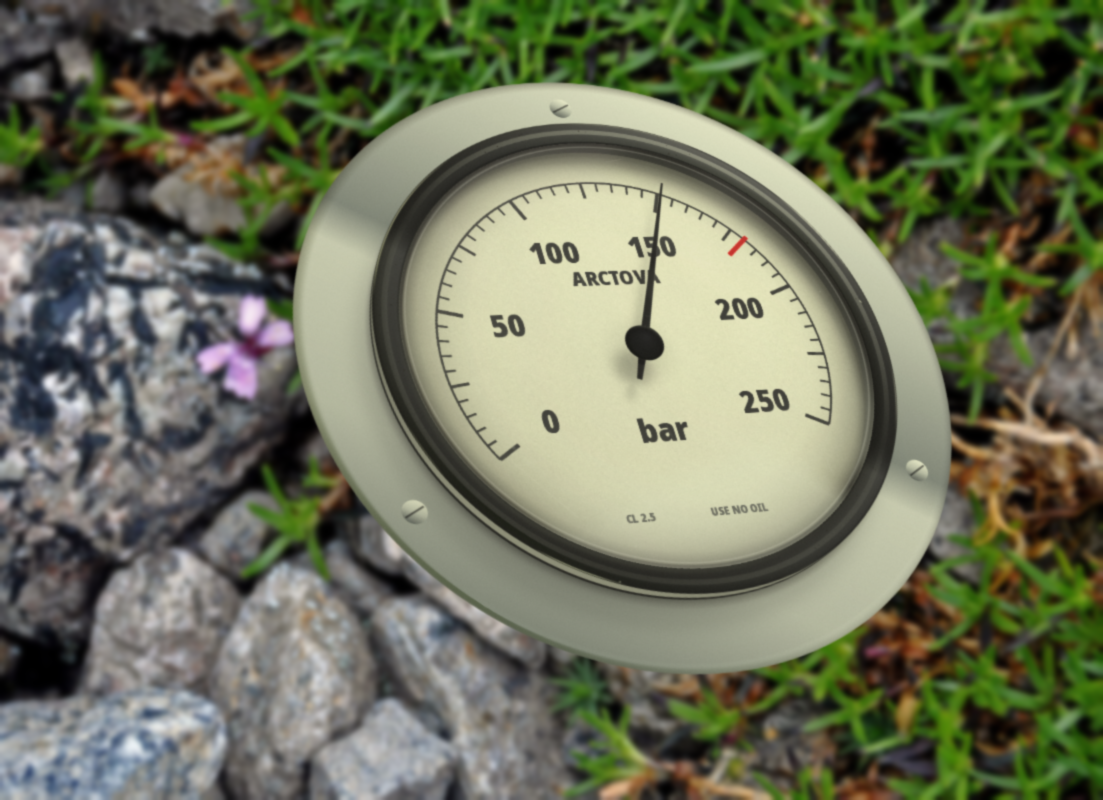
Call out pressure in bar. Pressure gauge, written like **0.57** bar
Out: **150** bar
